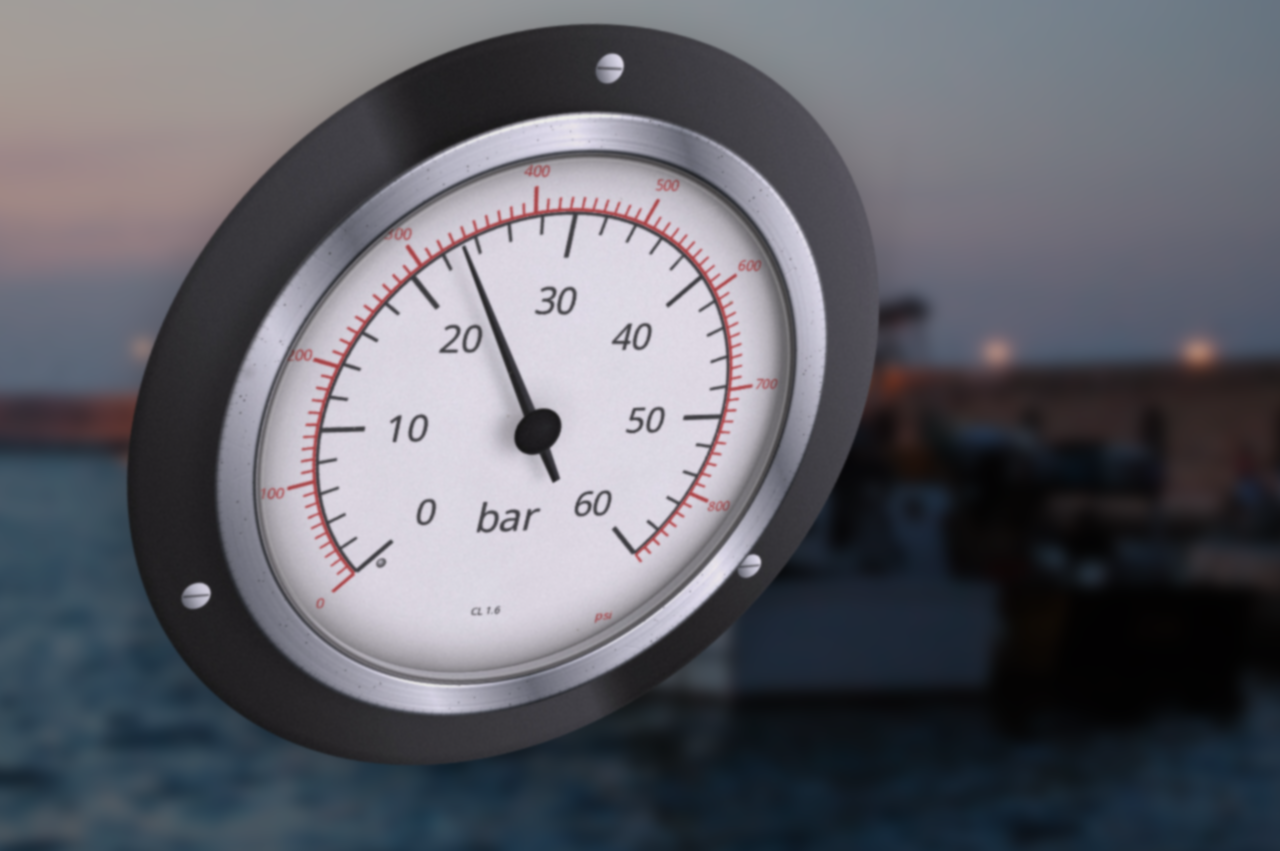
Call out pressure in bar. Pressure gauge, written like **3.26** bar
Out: **23** bar
